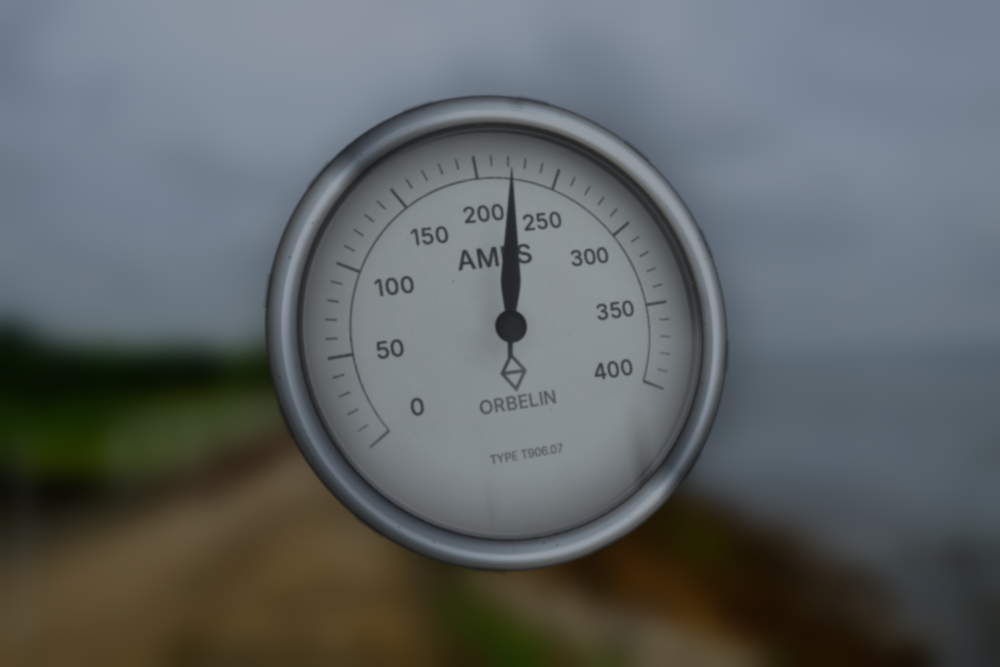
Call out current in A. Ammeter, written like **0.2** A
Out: **220** A
